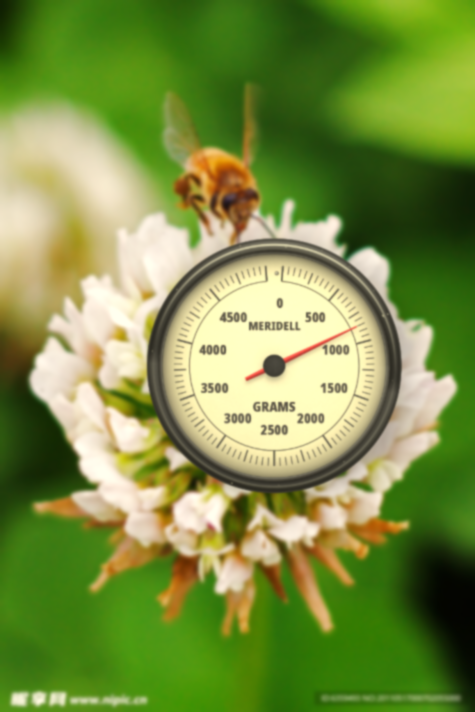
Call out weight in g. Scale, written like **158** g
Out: **850** g
